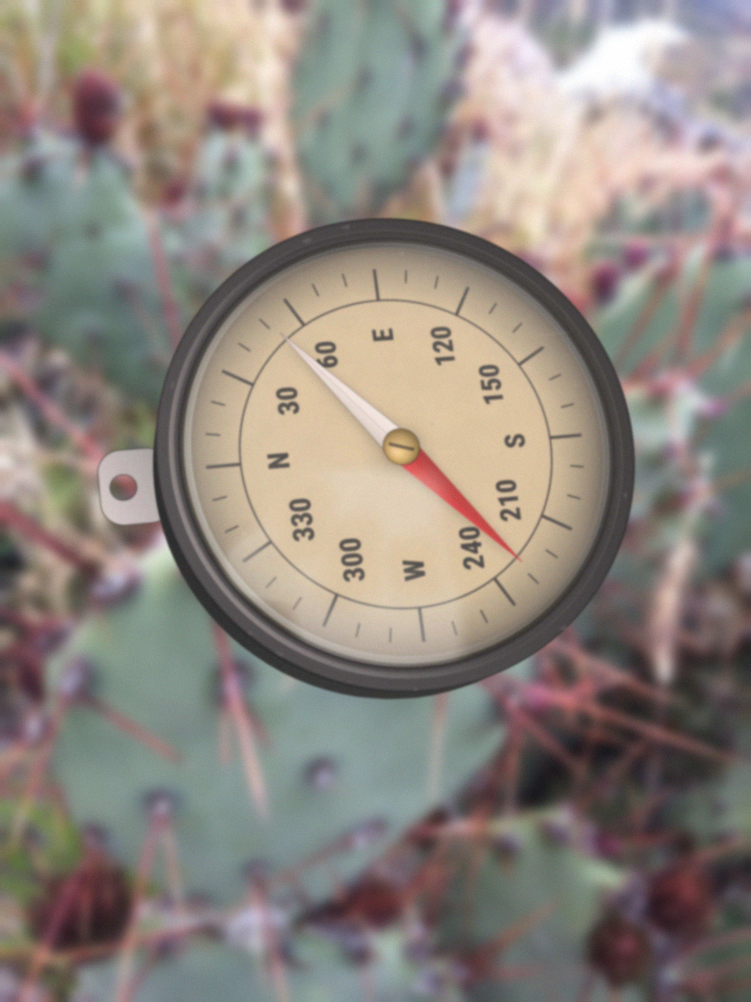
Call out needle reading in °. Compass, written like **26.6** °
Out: **230** °
